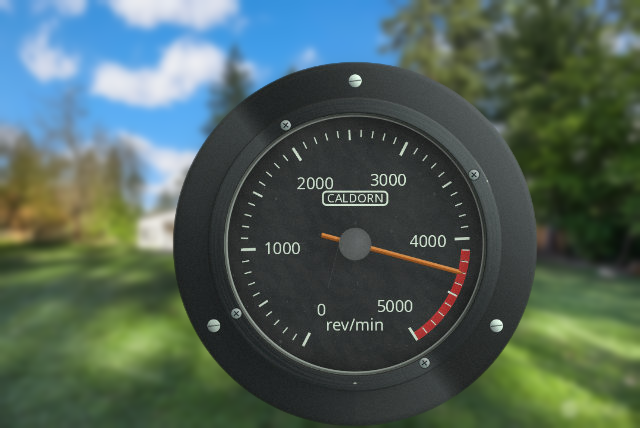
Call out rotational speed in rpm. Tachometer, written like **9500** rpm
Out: **4300** rpm
